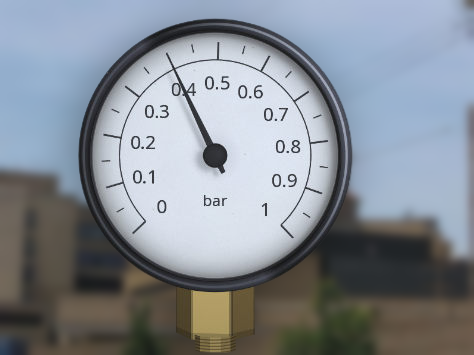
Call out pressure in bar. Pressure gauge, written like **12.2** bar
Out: **0.4** bar
